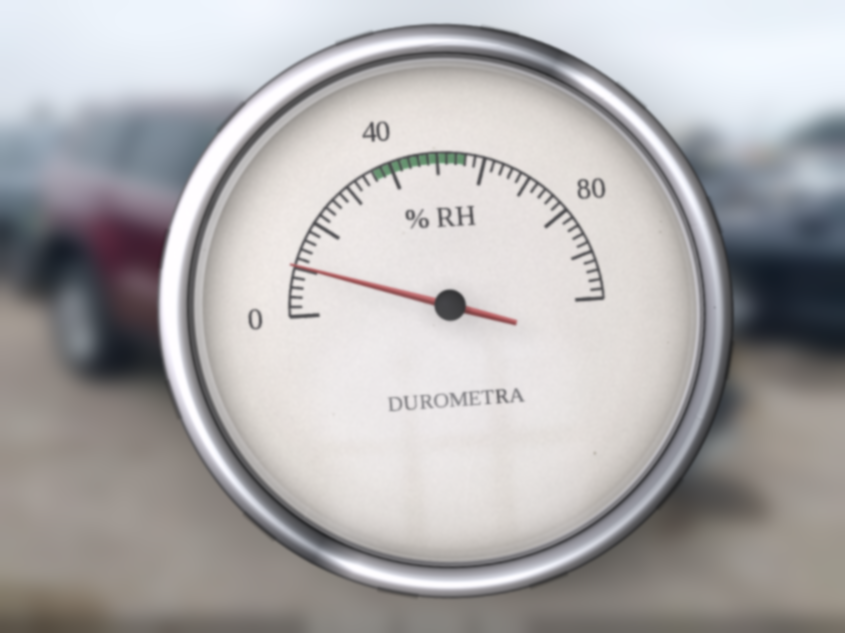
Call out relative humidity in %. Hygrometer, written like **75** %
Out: **10** %
